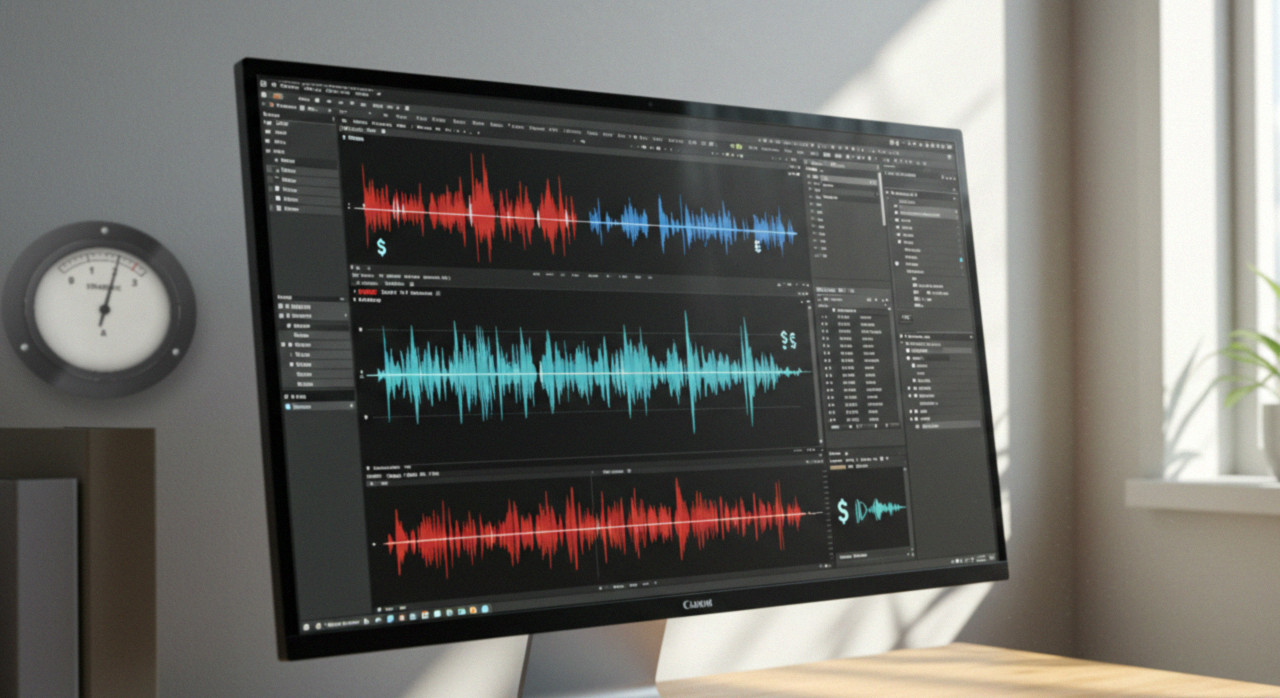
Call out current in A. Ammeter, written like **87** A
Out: **2** A
